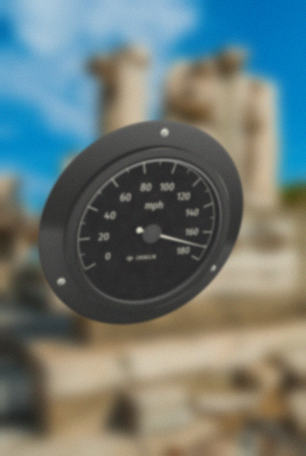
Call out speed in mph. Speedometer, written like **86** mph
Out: **170** mph
